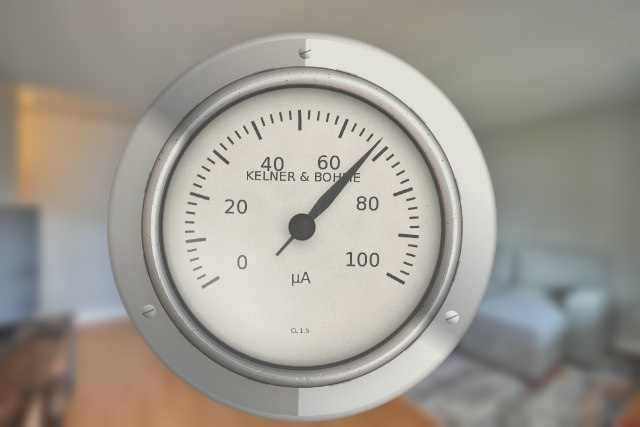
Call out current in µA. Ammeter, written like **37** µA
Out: **68** µA
